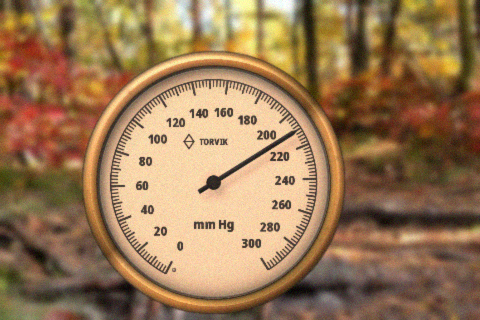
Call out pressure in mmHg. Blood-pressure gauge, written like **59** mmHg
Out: **210** mmHg
